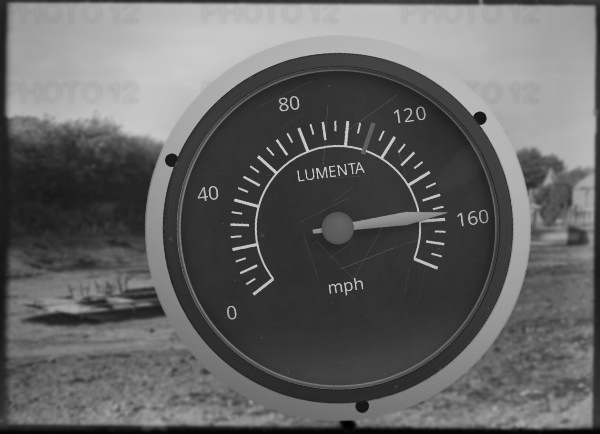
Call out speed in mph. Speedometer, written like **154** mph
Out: **157.5** mph
